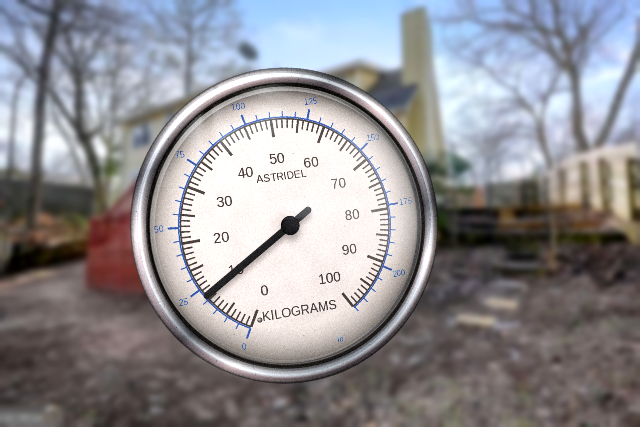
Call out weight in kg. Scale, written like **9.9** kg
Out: **10** kg
